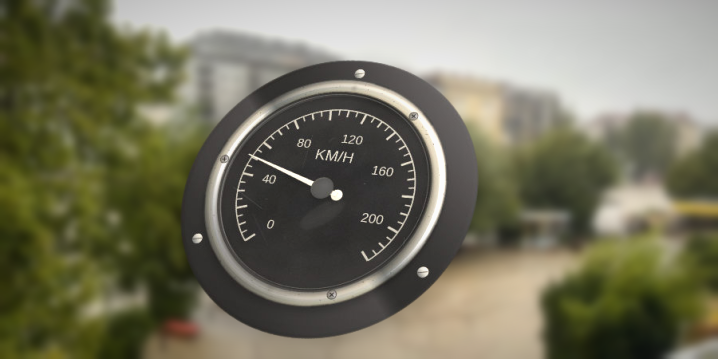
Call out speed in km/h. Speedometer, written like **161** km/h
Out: **50** km/h
